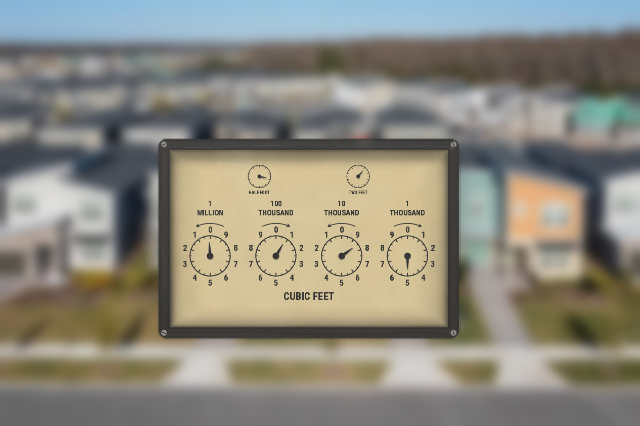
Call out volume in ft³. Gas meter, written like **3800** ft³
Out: **8500** ft³
